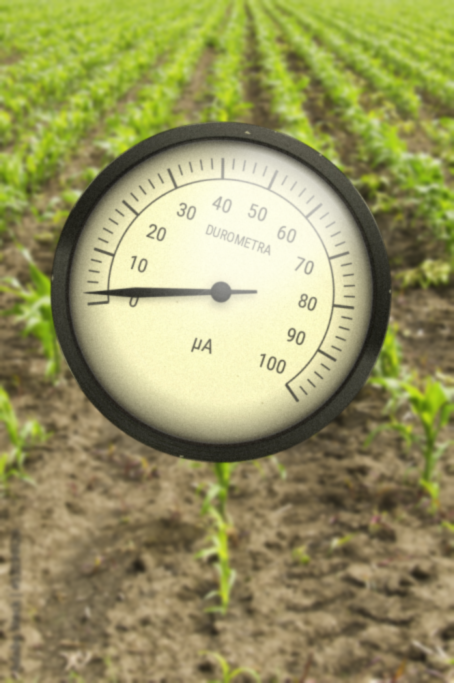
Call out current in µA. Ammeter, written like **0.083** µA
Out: **2** µA
